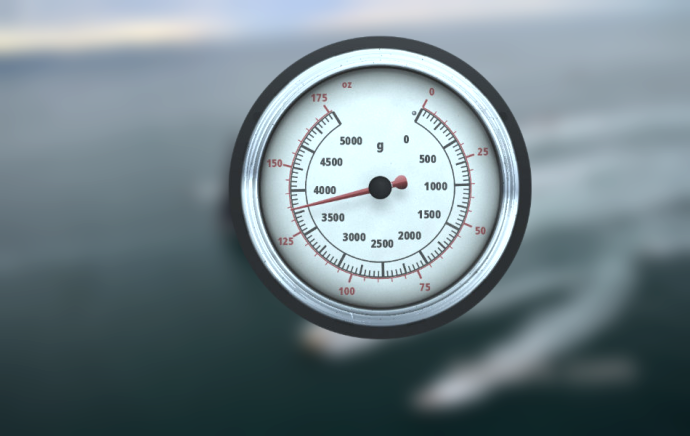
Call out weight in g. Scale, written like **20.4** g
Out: **3800** g
